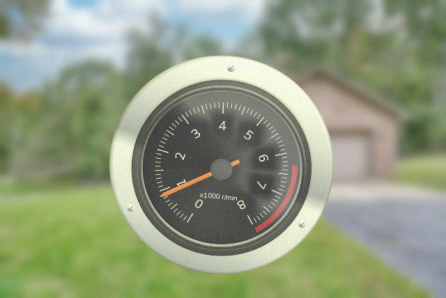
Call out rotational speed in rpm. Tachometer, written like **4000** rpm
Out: **900** rpm
